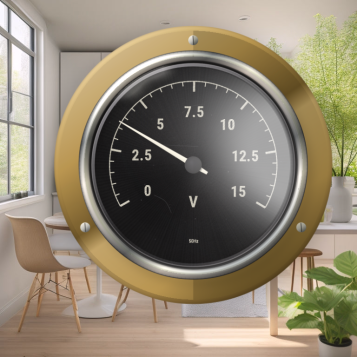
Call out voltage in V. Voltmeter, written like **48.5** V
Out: **3.75** V
